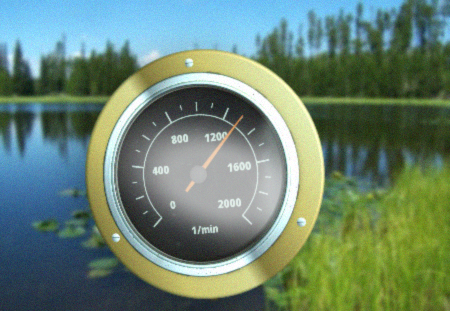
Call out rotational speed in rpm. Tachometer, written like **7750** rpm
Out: **1300** rpm
